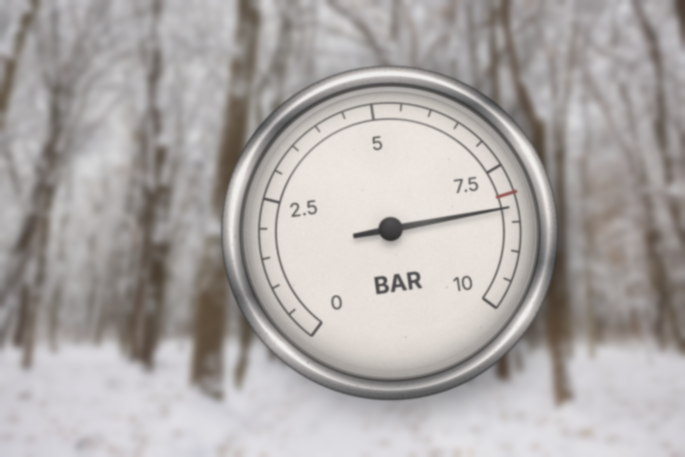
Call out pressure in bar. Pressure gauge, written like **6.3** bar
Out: **8.25** bar
